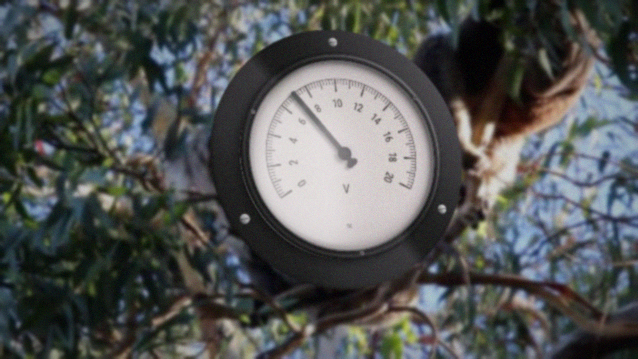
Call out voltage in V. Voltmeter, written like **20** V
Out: **7** V
